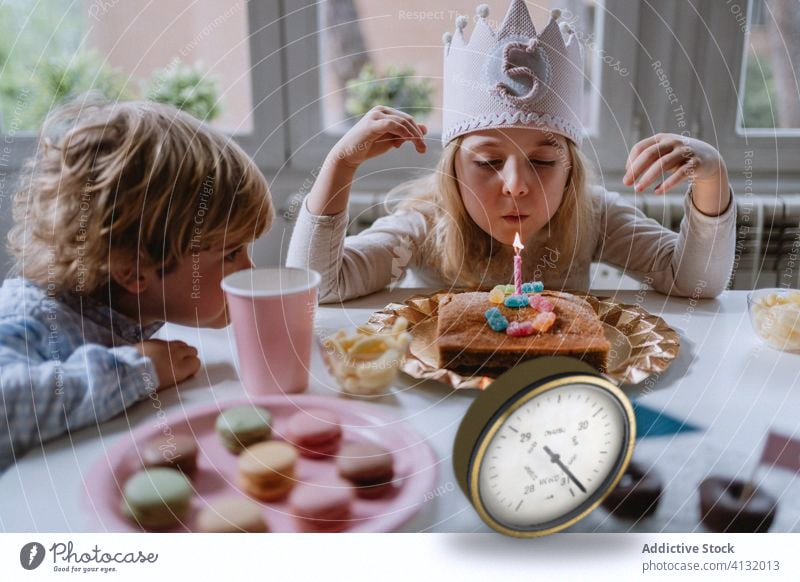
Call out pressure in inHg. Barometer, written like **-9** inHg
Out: **30.9** inHg
